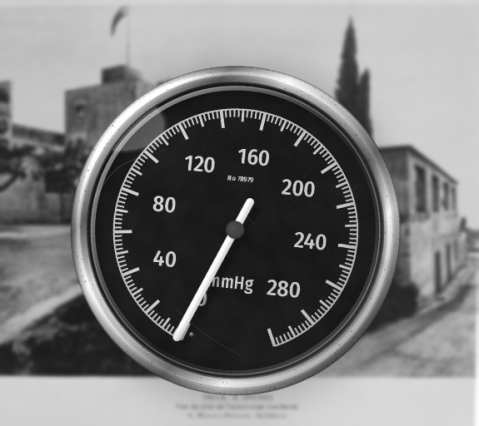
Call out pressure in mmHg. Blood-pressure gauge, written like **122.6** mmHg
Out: **2** mmHg
